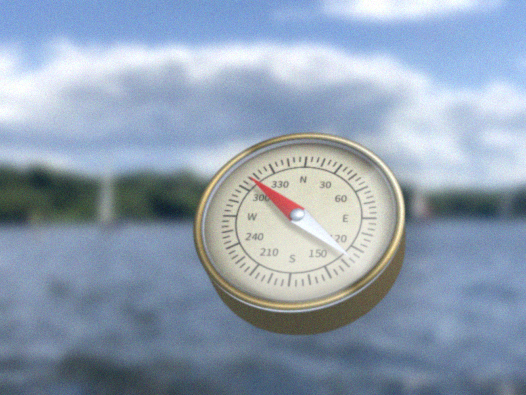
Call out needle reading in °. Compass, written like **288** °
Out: **310** °
